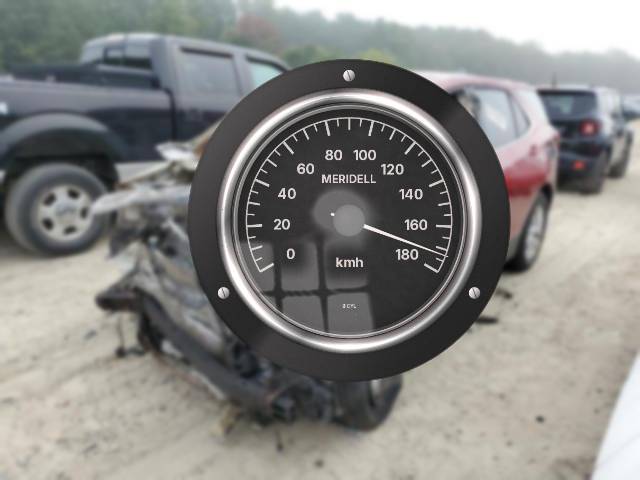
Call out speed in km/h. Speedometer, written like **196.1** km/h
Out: **172.5** km/h
